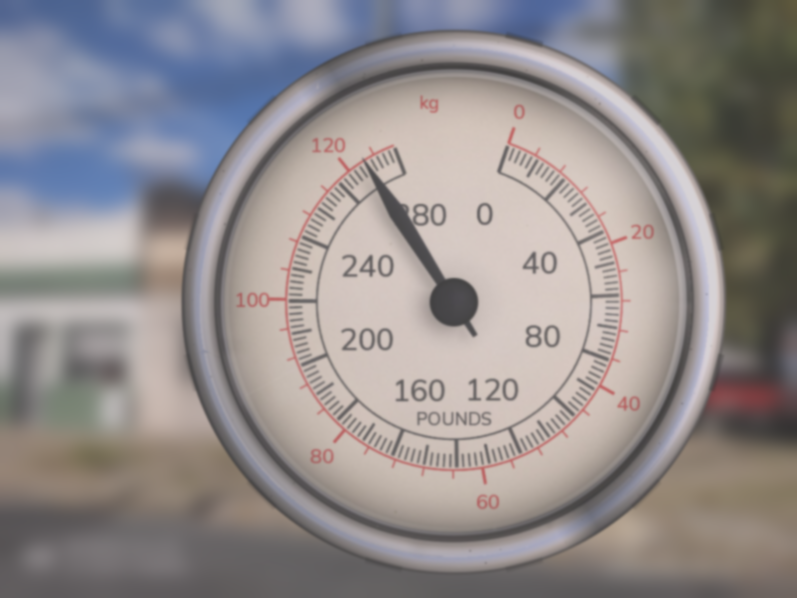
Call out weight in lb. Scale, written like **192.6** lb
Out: **270** lb
